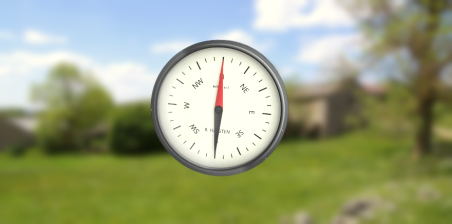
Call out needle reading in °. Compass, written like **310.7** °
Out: **0** °
